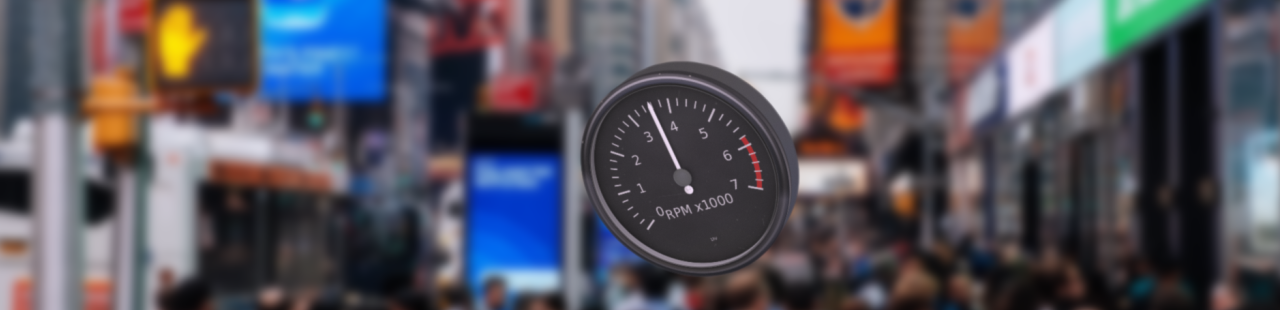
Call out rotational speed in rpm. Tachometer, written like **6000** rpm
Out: **3600** rpm
